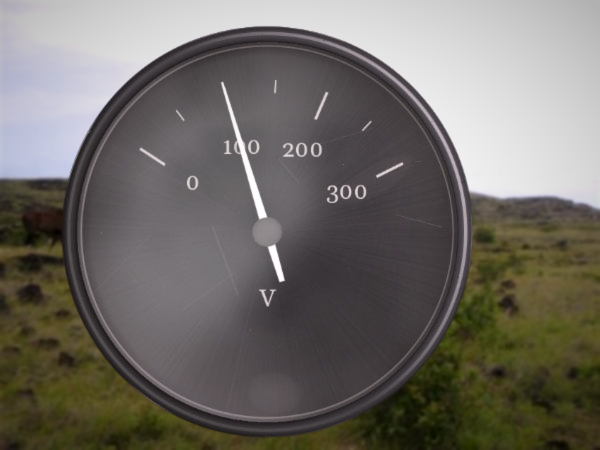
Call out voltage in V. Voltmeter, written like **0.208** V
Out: **100** V
